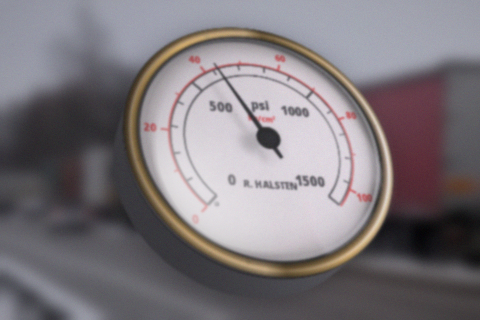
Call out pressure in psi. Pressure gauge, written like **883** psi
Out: **600** psi
